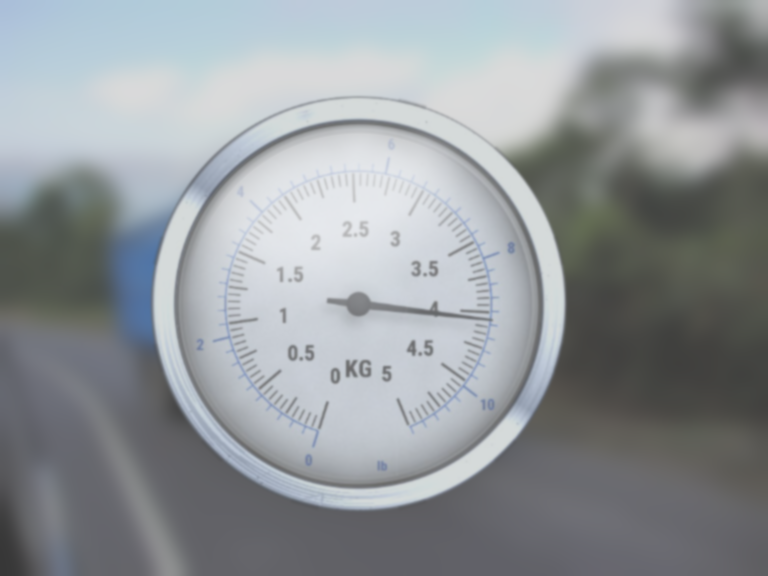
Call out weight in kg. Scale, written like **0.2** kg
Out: **4.05** kg
